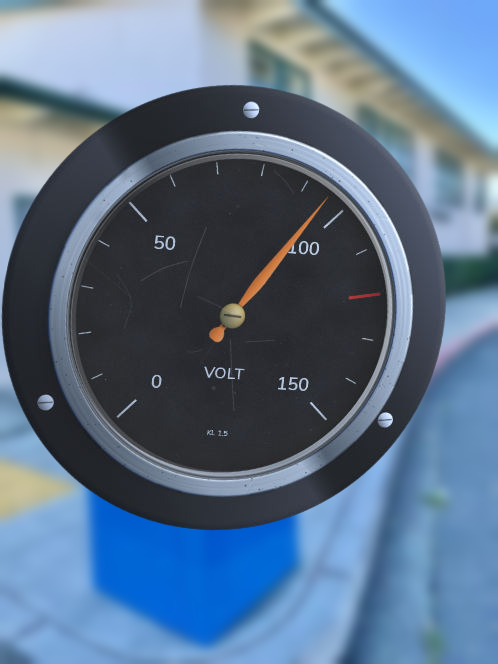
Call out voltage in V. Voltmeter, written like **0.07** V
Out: **95** V
